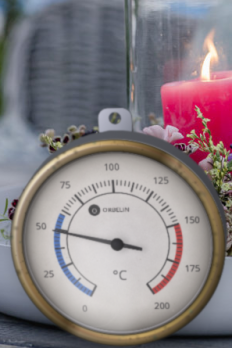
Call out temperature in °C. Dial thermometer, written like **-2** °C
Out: **50** °C
